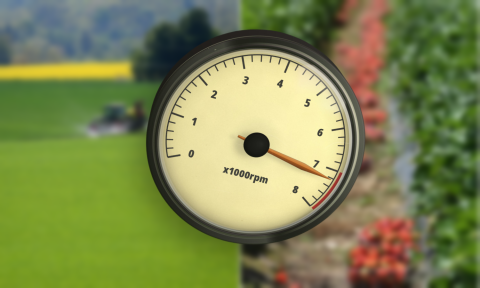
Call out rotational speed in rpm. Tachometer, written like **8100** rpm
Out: **7200** rpm
